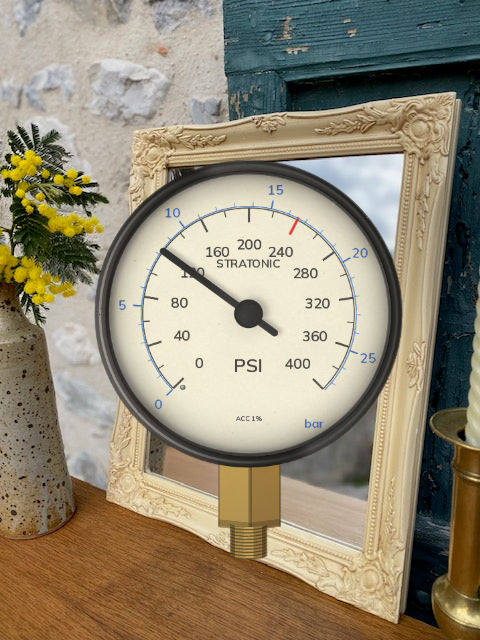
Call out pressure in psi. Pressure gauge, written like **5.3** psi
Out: **120** psi
